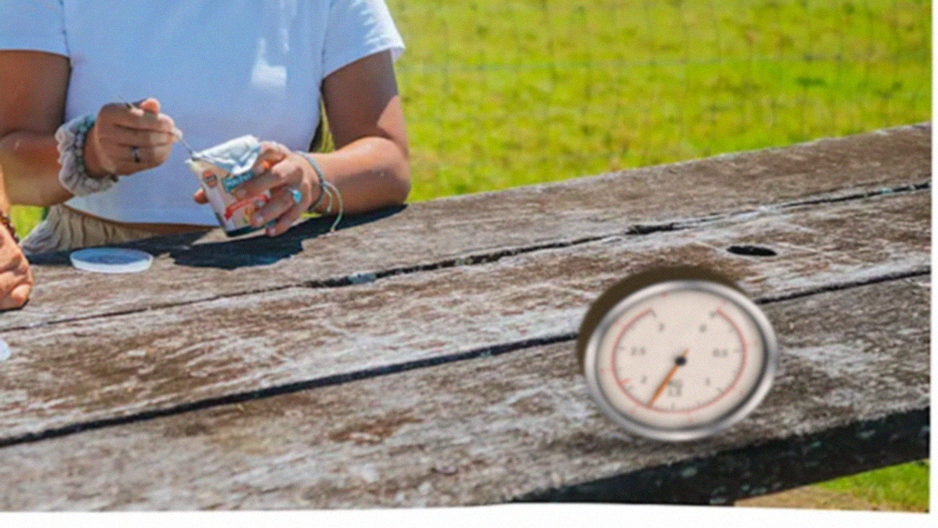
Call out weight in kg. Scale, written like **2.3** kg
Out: **1.75** kg
